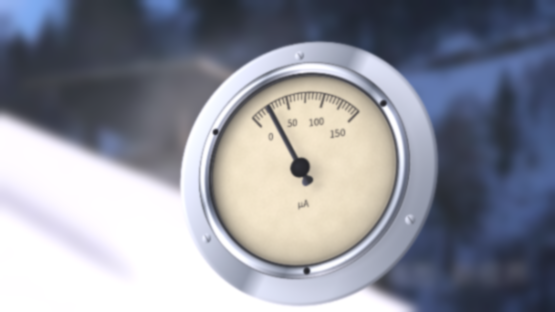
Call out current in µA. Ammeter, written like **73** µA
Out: **25** µA
